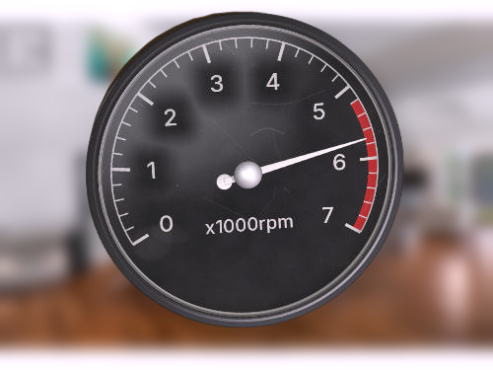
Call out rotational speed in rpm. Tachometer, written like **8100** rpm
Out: **5700** rpm
